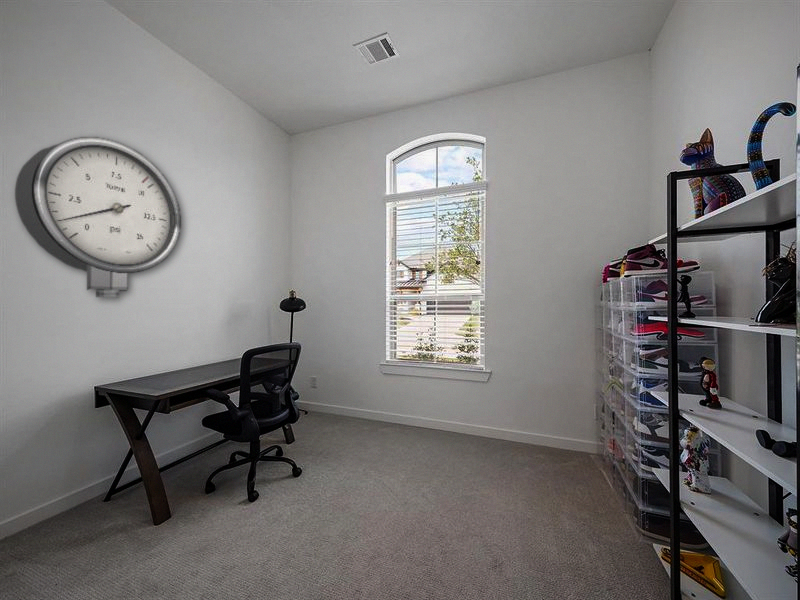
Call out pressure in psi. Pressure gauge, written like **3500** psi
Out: **1** psi
